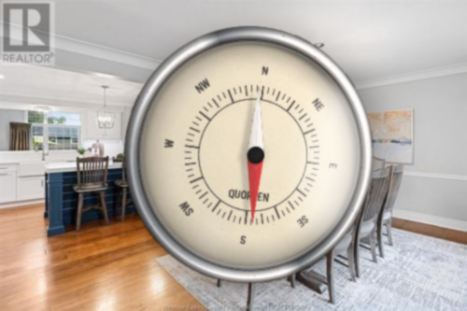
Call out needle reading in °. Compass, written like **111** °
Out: **175** °
